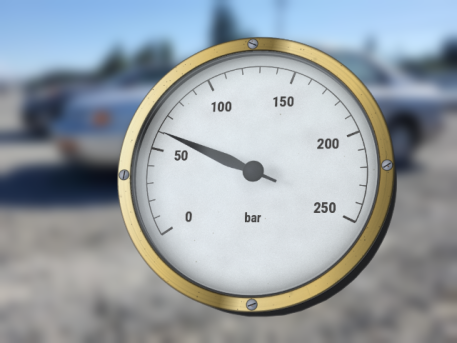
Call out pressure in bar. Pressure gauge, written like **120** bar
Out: **60** bar
